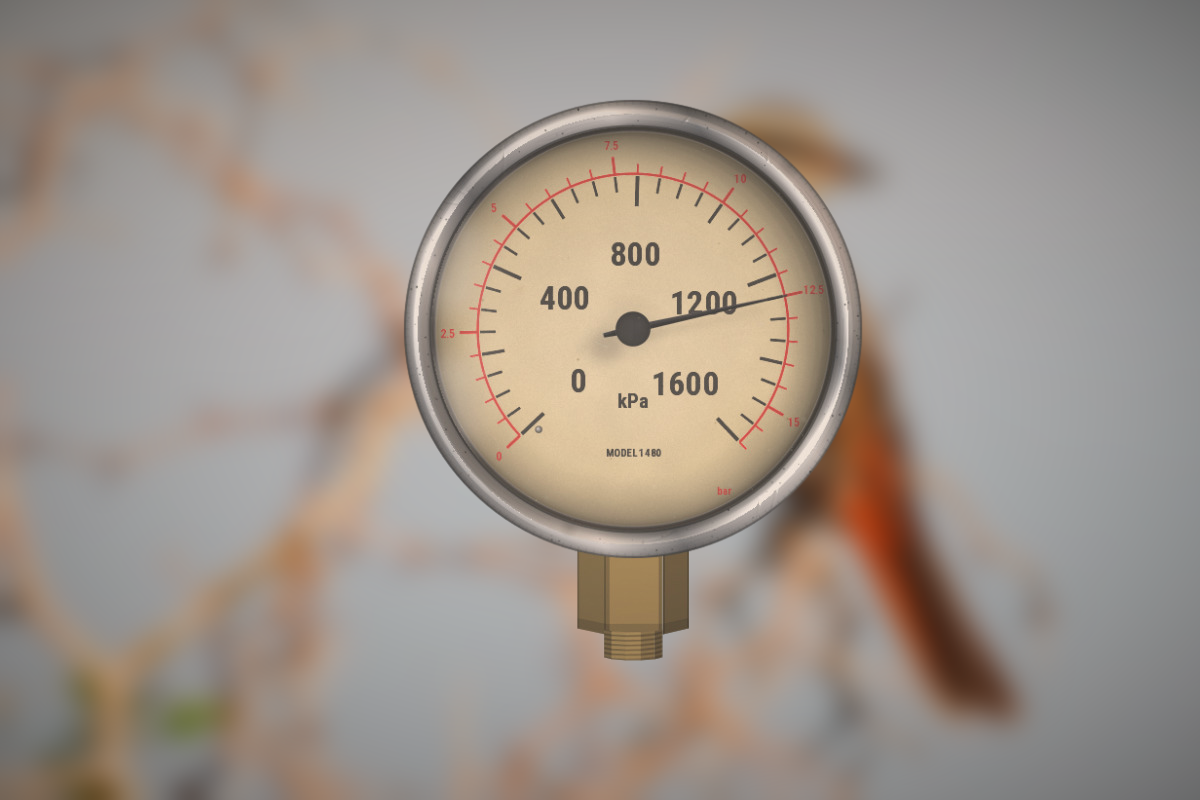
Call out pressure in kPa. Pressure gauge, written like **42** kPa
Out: **1250** kPa
